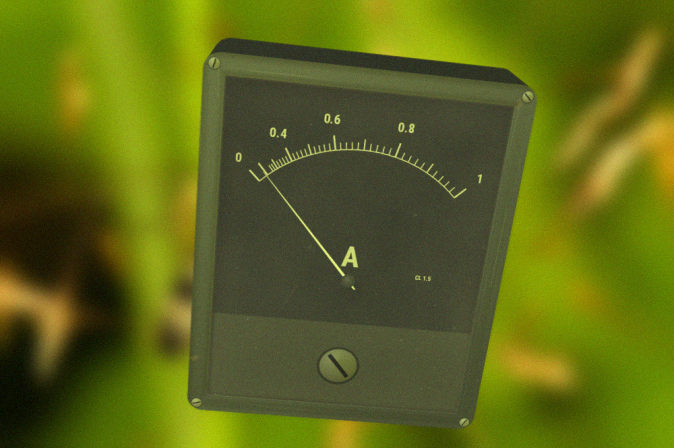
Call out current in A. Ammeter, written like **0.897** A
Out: **0.2** A
